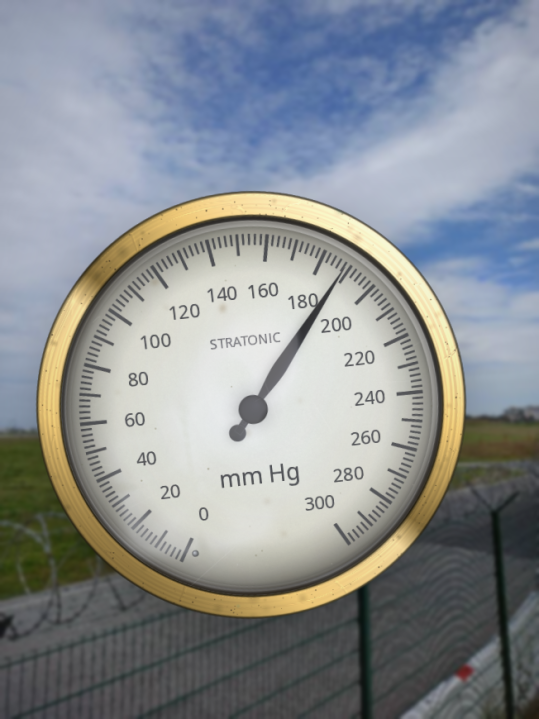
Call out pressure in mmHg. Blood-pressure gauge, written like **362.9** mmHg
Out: **188** mmHg
